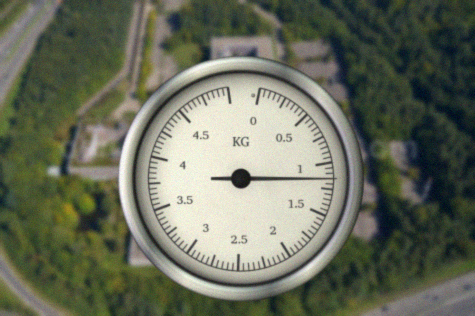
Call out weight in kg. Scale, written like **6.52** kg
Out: **1.15** kg
